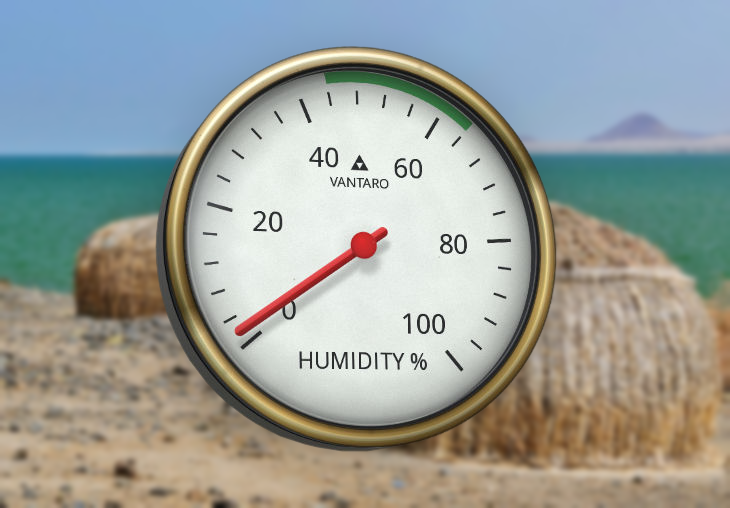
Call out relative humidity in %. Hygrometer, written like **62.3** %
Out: **2** %
